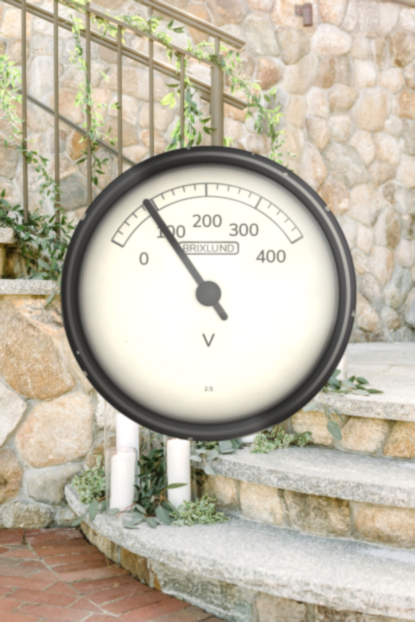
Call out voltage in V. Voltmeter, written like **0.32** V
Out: **90** V
